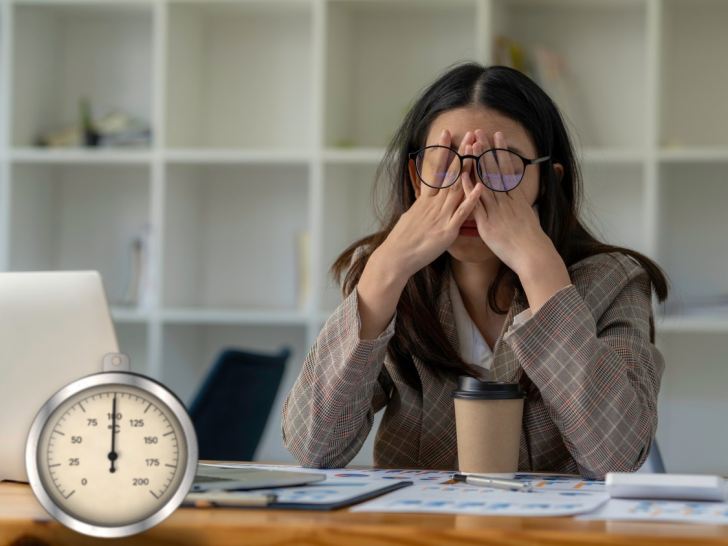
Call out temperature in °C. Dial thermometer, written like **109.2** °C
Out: **100** °C
